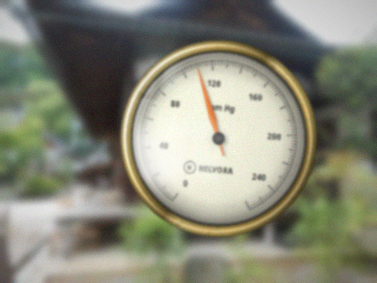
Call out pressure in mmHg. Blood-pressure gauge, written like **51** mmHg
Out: **110** mmHg
